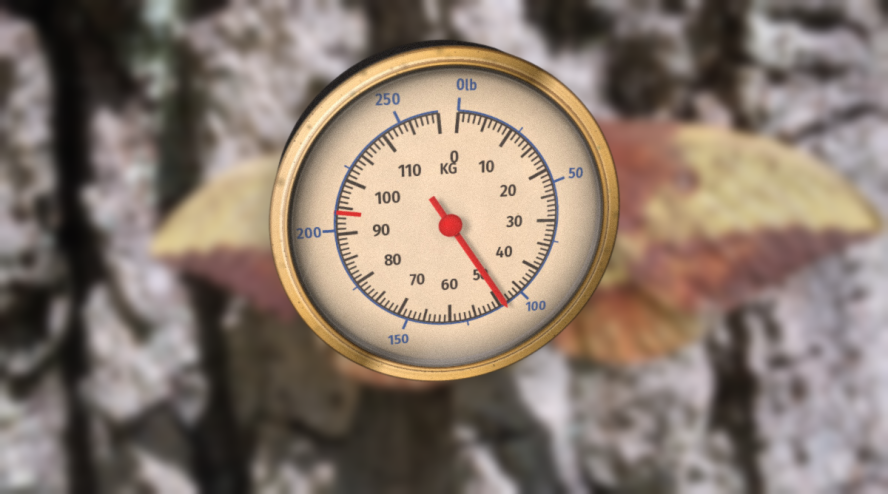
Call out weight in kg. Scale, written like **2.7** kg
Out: **49** kg
